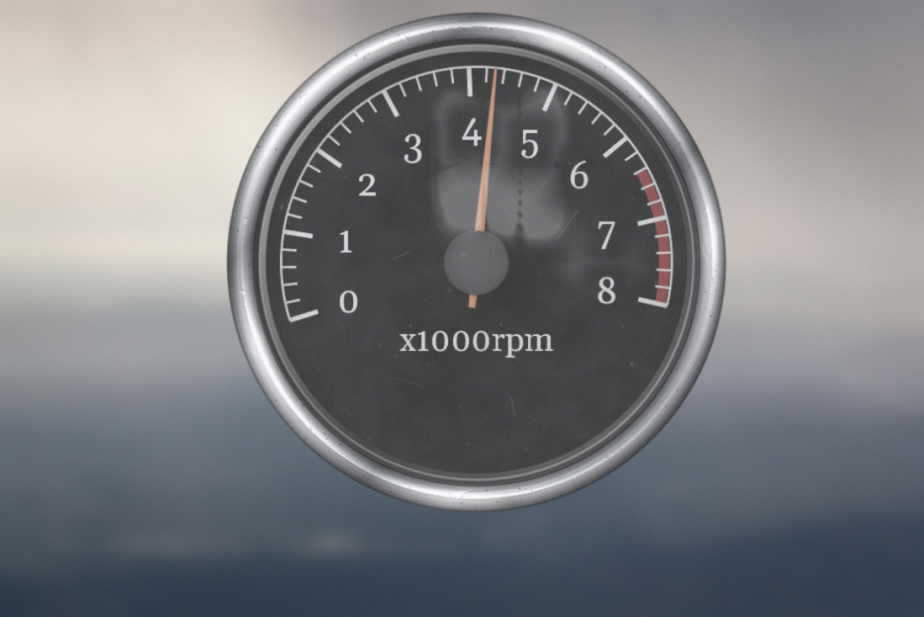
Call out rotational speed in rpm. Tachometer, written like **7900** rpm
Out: **4300** rpm
